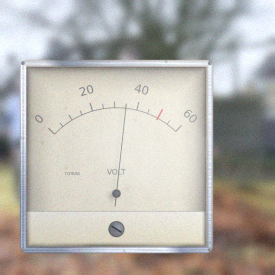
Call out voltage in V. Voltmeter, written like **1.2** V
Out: **35** V
